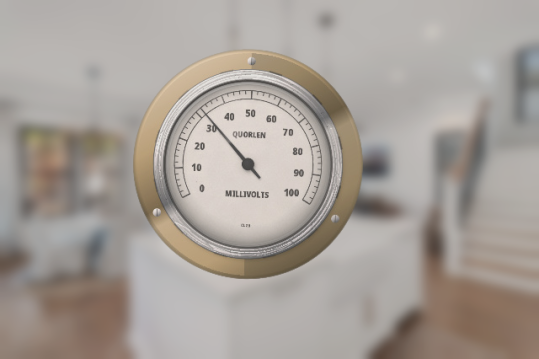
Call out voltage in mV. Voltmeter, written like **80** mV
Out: **32** mV
